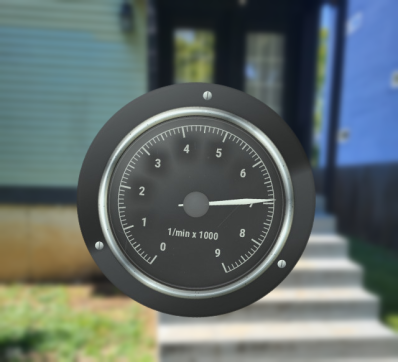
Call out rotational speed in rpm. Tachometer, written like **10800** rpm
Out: **6900** rpm
